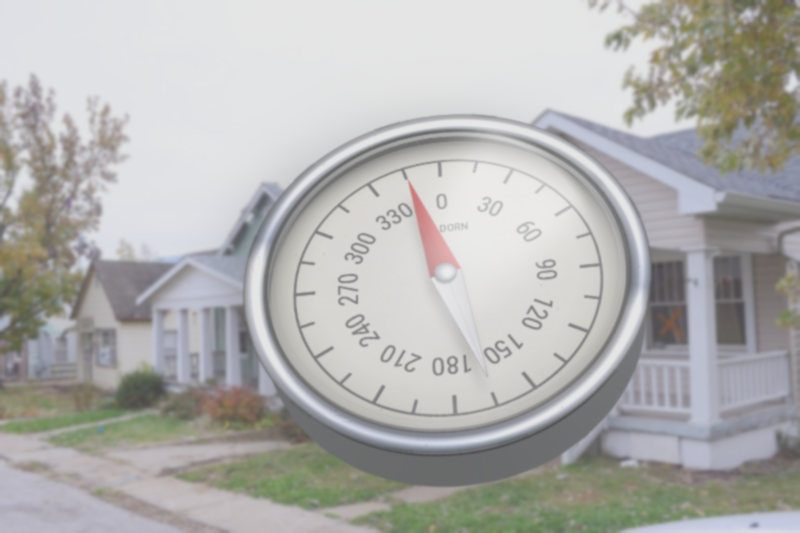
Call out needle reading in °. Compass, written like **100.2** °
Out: **345** °
